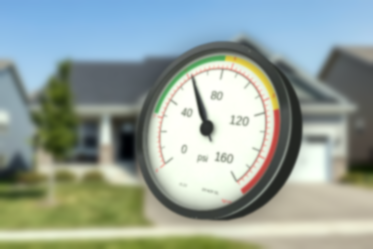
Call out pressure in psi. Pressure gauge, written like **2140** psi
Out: **60** psi
